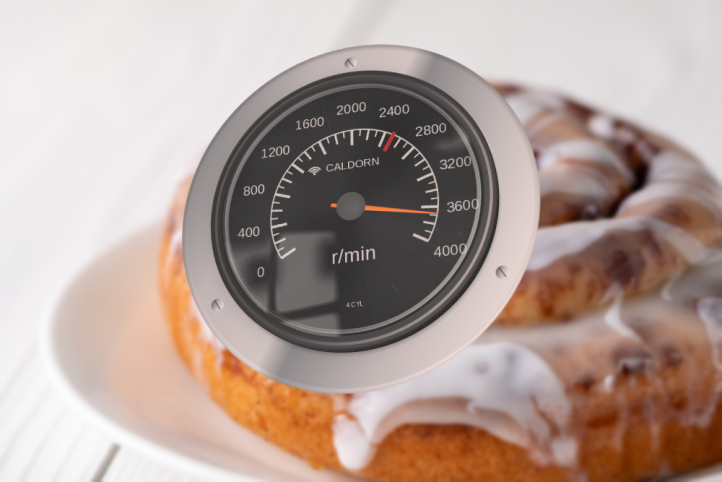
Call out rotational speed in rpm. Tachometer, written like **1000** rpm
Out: **3700** rpm
